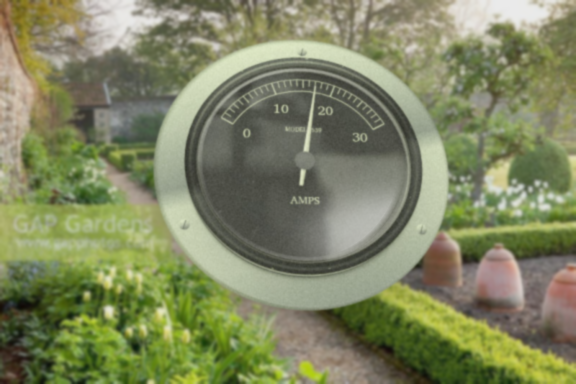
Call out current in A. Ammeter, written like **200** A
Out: **17** A
